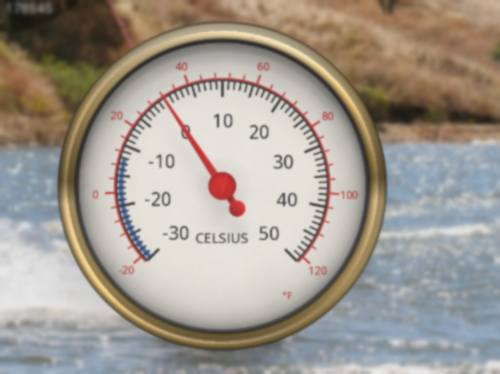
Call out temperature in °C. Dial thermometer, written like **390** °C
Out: **0** °C
